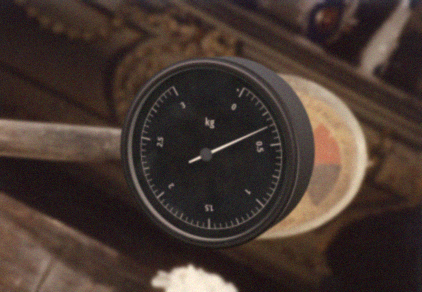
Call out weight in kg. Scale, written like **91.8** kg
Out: **0.35** kg
